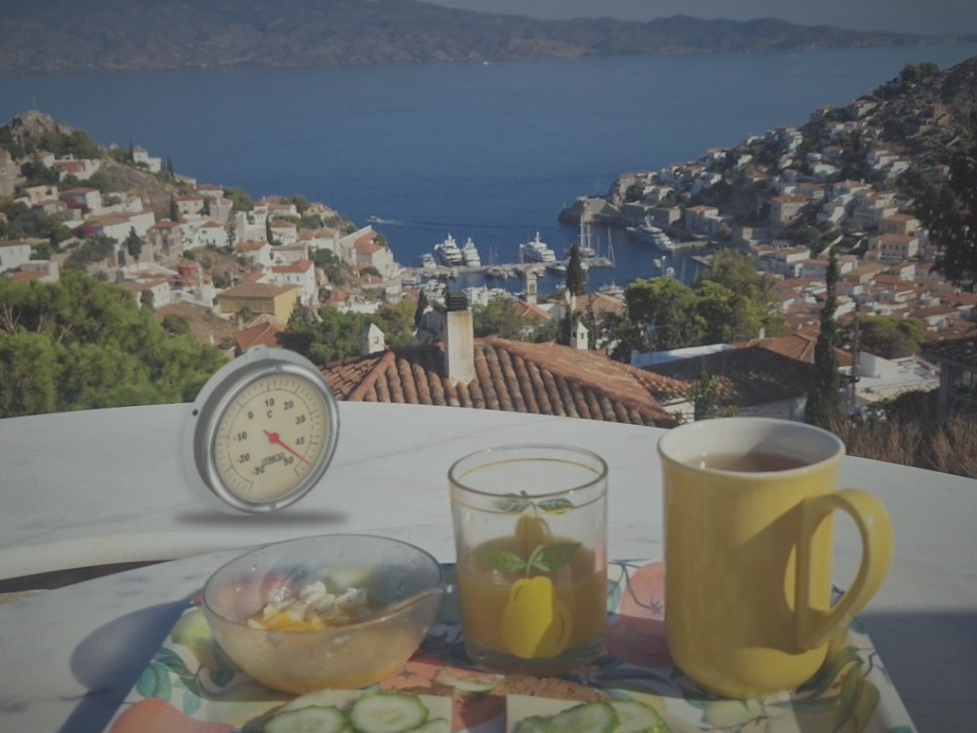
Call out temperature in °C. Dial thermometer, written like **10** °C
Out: **46** °C
